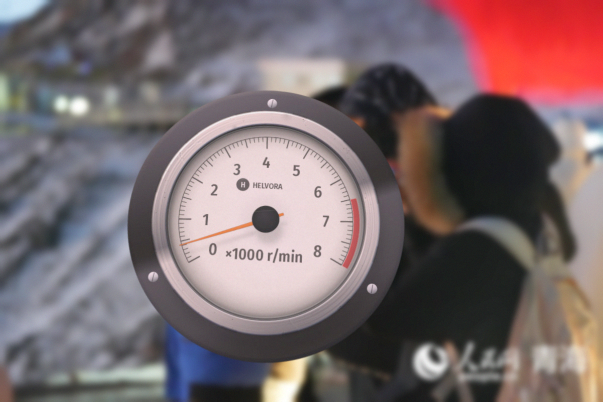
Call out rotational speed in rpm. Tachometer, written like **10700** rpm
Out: **400** rpm
